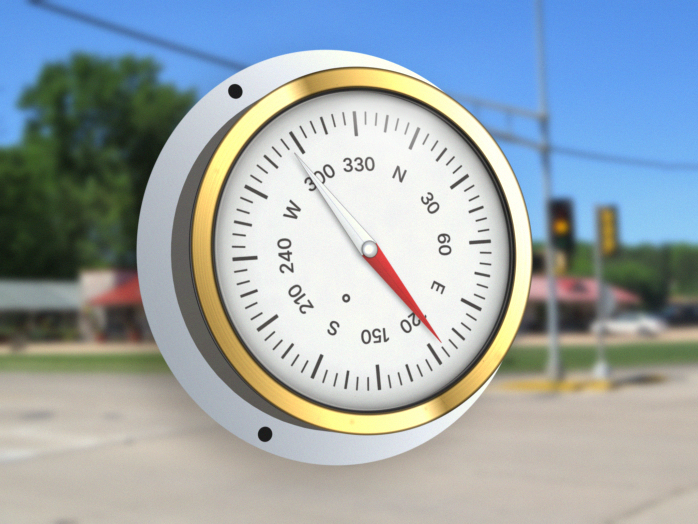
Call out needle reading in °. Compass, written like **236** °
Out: **115** °
